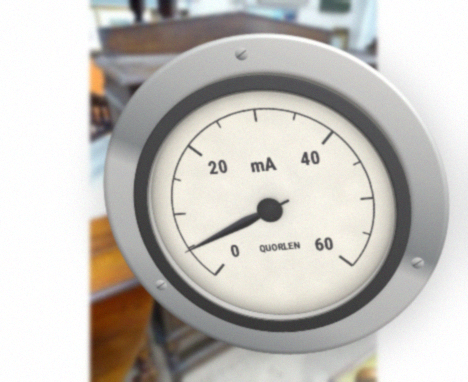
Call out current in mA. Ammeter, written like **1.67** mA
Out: **5** mA
